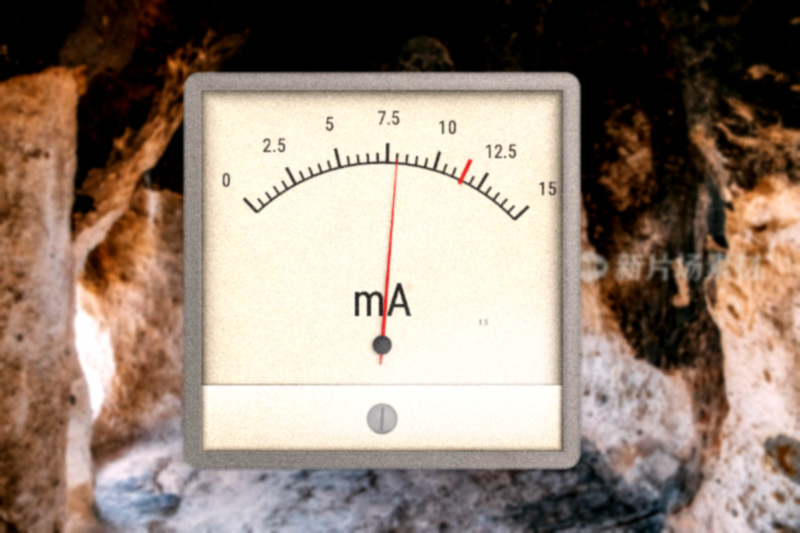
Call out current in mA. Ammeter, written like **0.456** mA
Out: **8** mA
